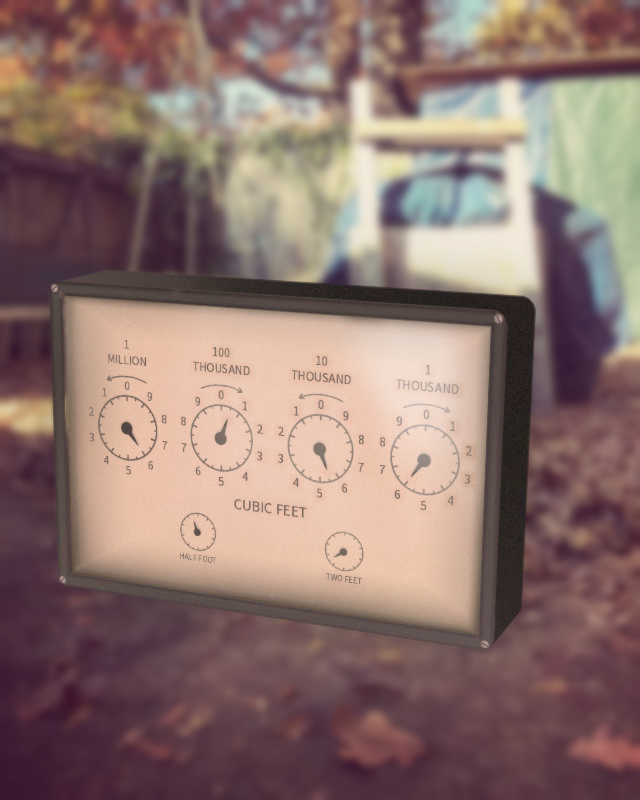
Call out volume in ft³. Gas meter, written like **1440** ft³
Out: **605600** ft³
